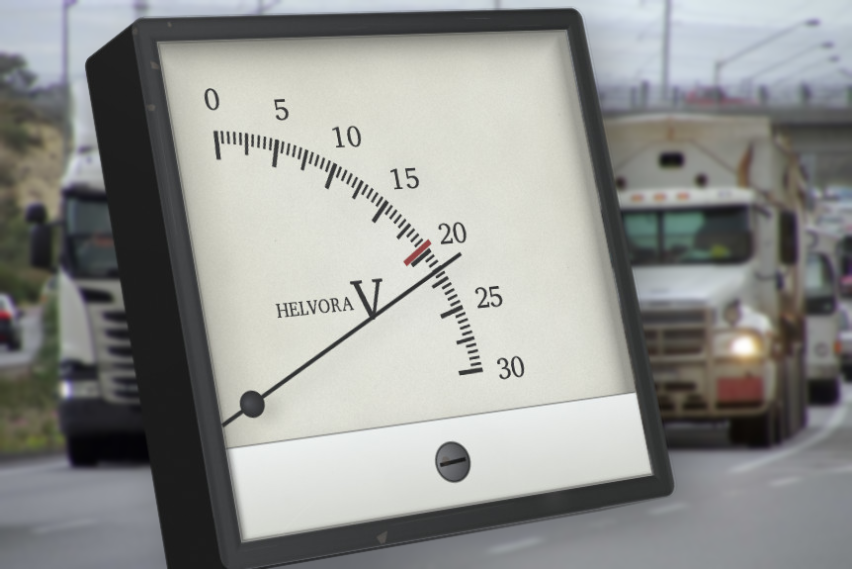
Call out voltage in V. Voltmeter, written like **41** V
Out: **21.5** V
